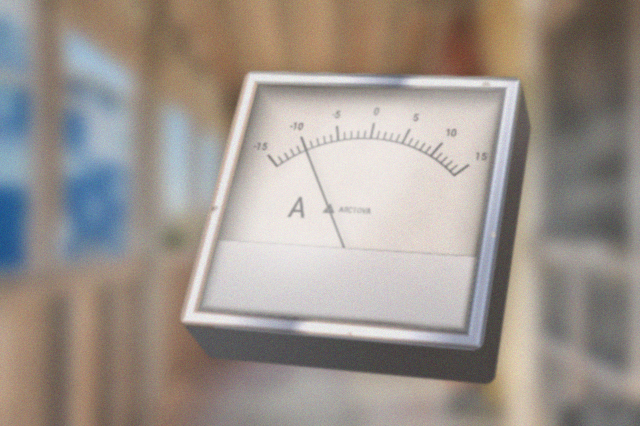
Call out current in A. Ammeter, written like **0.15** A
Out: **-10** A
